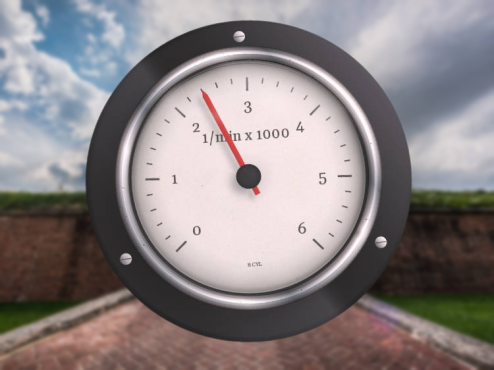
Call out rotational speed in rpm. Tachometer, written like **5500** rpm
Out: **2400** rpm
